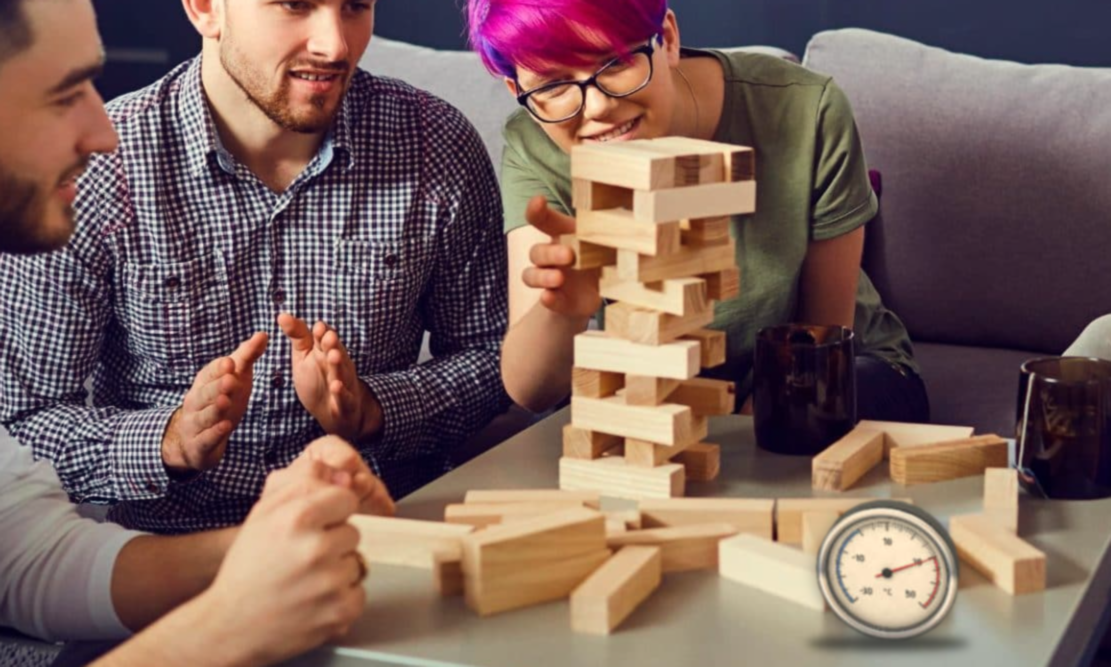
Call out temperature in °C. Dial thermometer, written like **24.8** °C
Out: **30** °C
